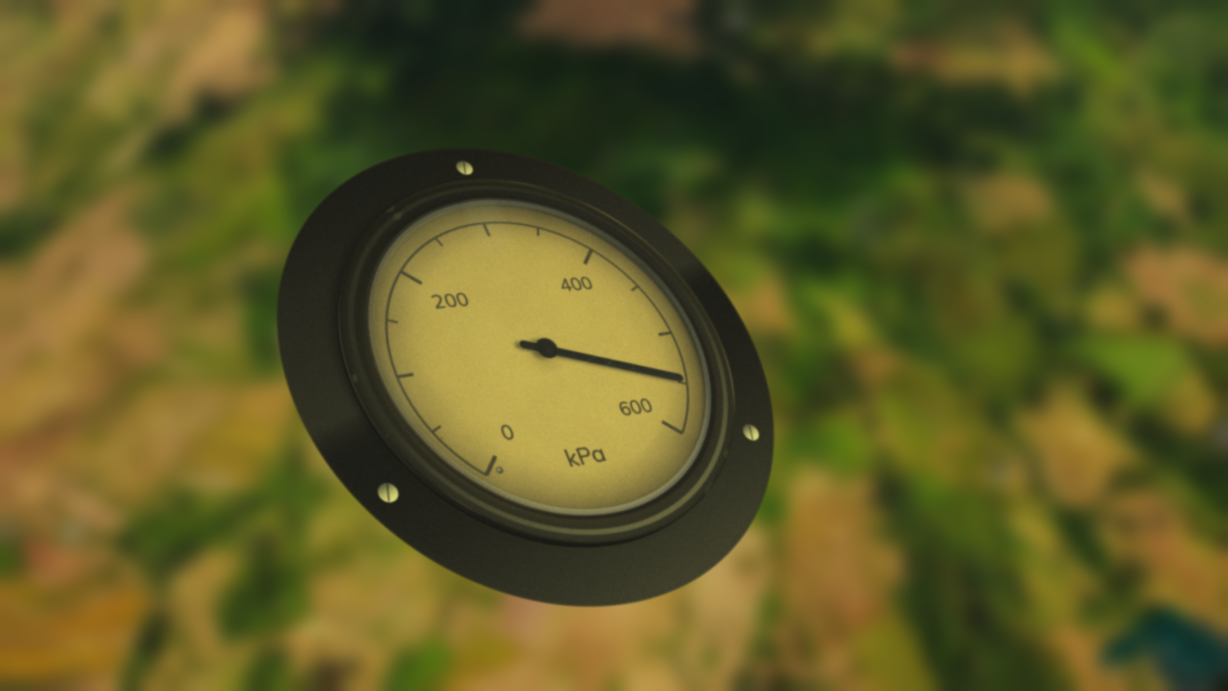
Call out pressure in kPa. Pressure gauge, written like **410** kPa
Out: **550** kPa
